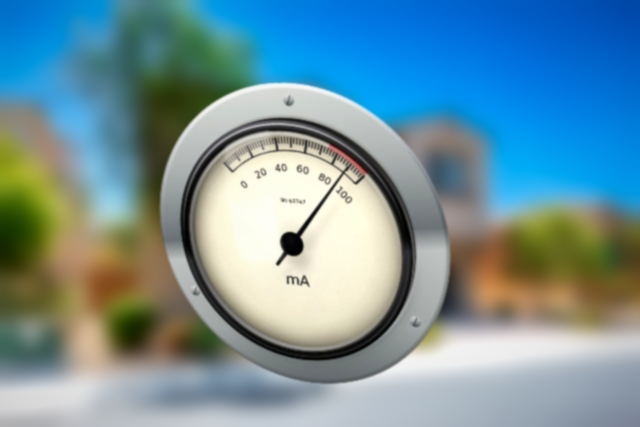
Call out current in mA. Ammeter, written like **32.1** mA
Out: **90** mA
